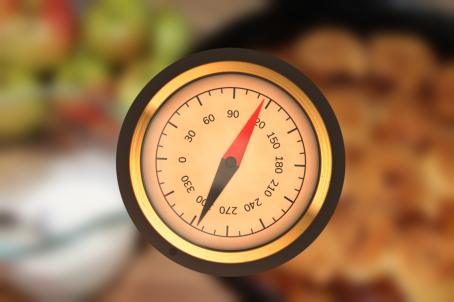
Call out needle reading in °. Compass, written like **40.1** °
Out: **115** °
